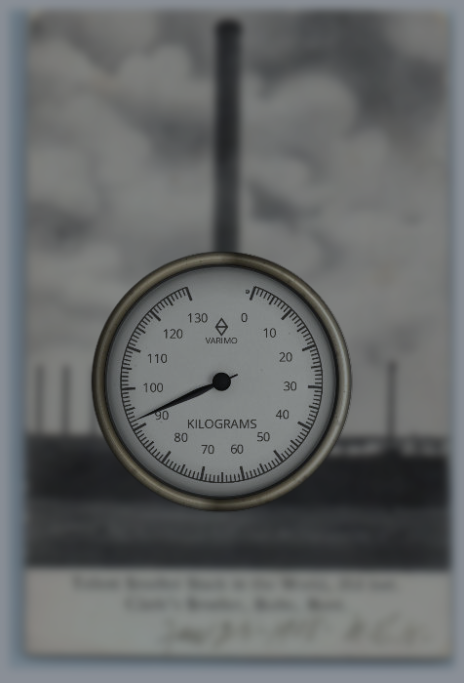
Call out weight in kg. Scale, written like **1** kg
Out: **92** kg
